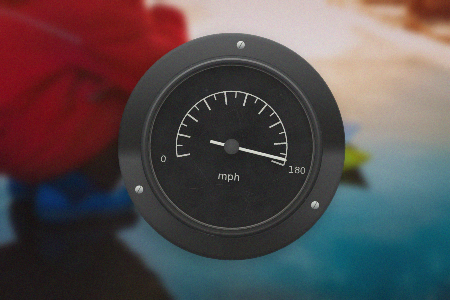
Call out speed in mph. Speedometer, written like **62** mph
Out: **175** mph
